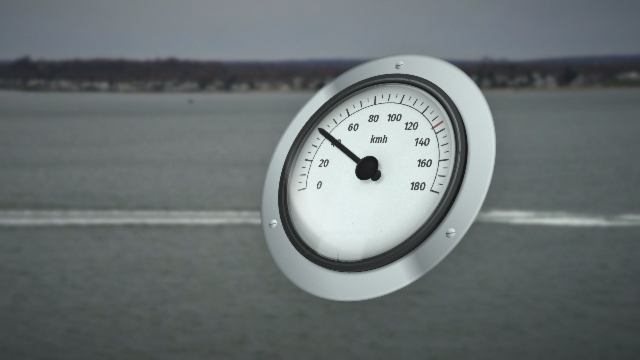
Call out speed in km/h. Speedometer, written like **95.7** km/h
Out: **40** km/h
